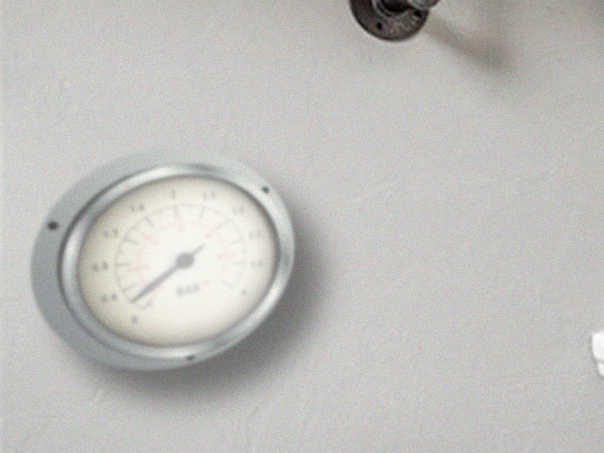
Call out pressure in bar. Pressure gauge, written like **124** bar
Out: **0.2** bar
